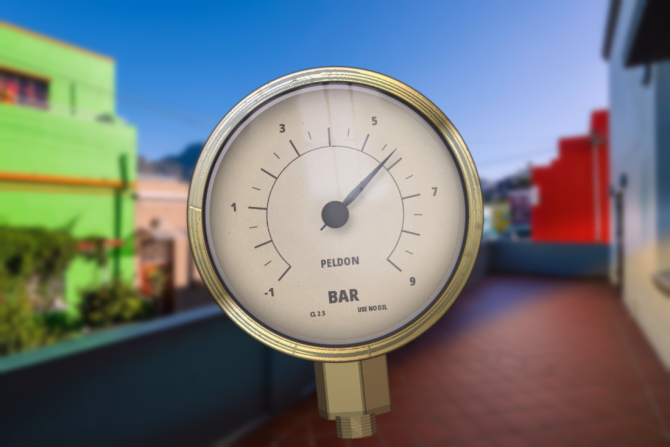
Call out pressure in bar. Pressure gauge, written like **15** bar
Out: **5.75** bar
